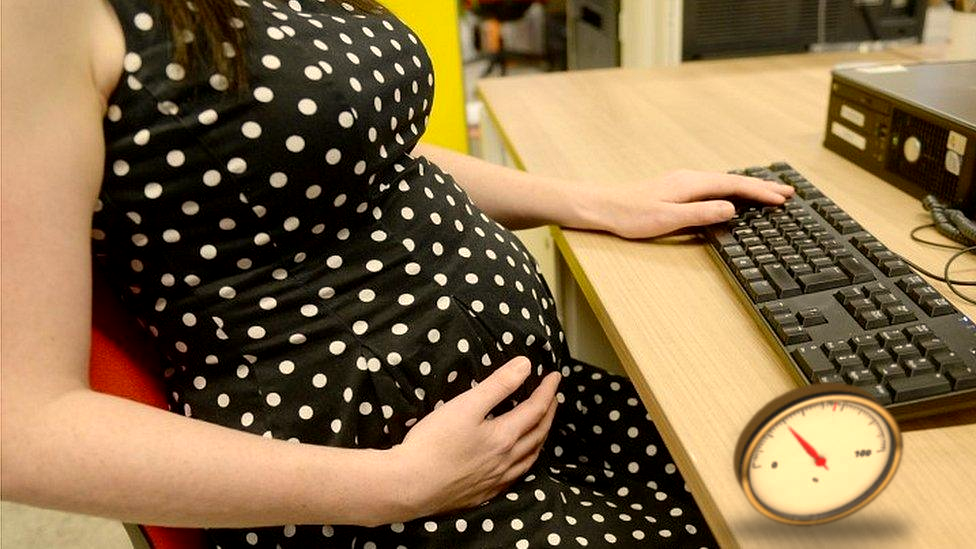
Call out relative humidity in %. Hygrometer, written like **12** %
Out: **30** %
